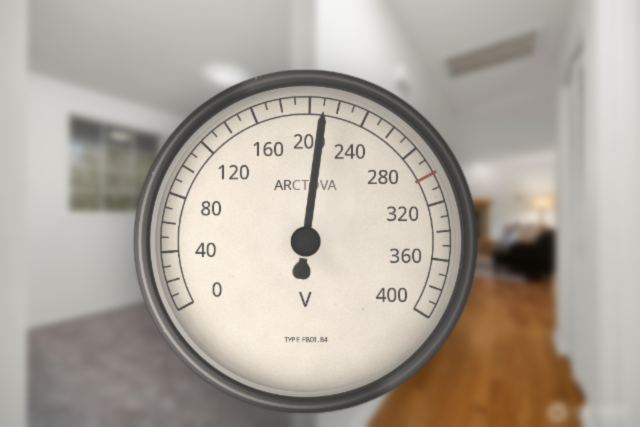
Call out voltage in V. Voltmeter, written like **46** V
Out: **210** V
